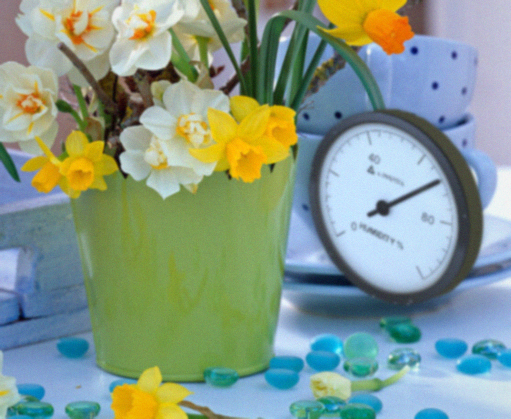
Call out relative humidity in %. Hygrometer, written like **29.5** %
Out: **68** %
